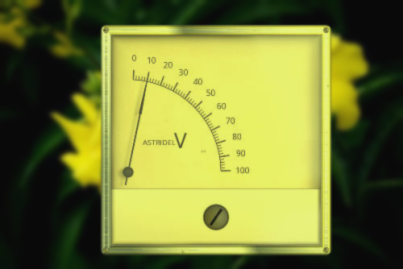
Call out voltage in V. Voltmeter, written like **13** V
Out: **10** V
